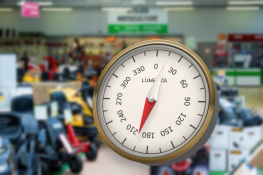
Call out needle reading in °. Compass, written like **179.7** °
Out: **195** °
